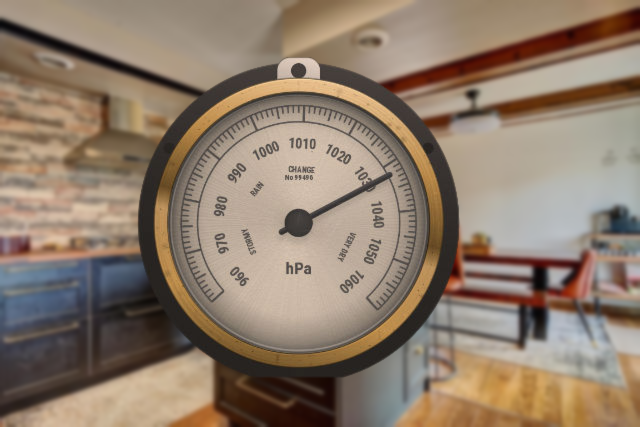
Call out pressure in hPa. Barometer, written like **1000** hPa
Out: **1032** hPa
